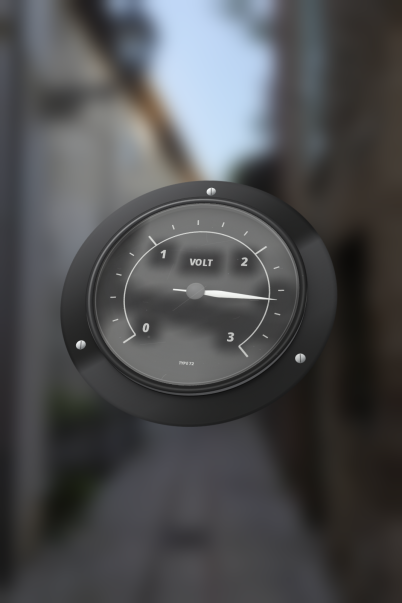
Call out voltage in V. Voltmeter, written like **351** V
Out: **2.5** V
